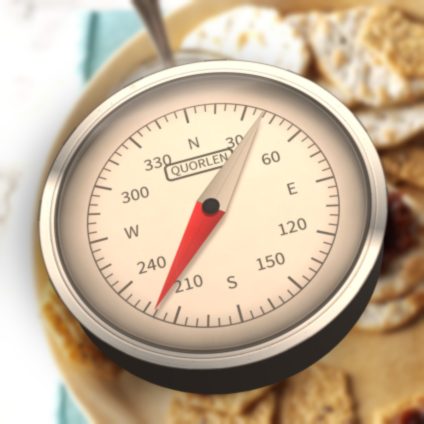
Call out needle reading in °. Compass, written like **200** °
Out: **220** °
